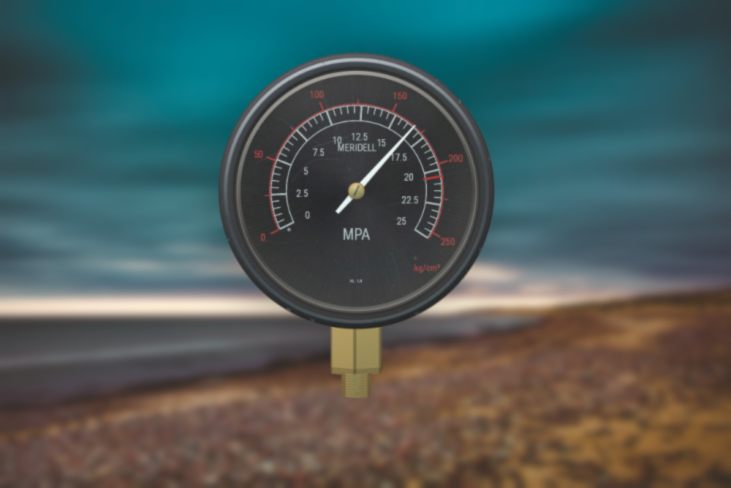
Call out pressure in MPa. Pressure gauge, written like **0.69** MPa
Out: **16.5** MPa
